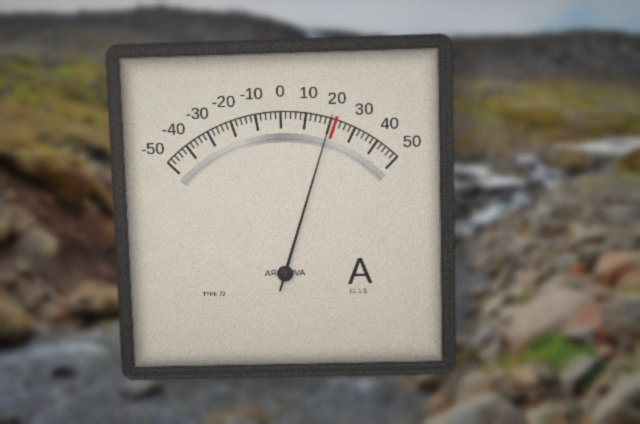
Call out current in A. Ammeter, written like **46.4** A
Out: **20** A
